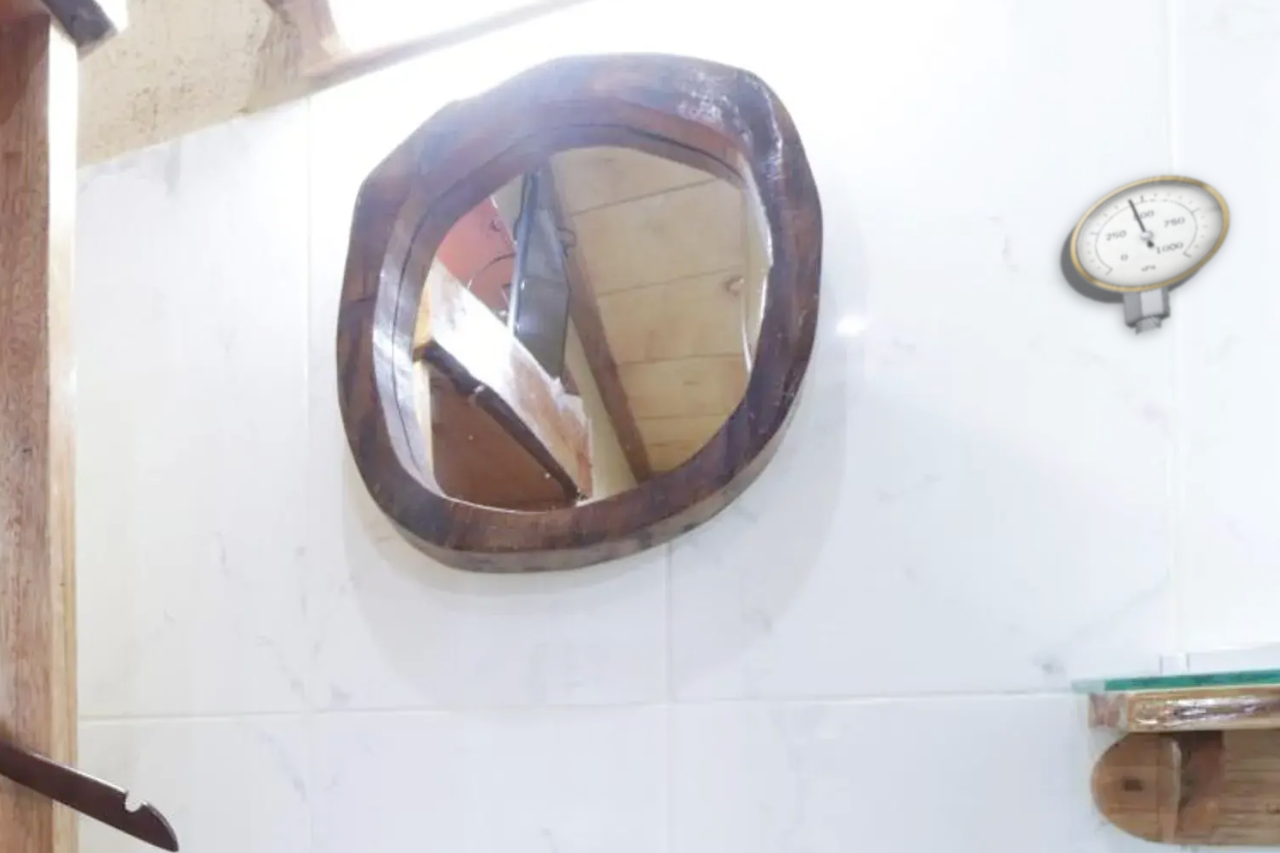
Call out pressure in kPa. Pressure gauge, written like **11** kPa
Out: **450** kPa
